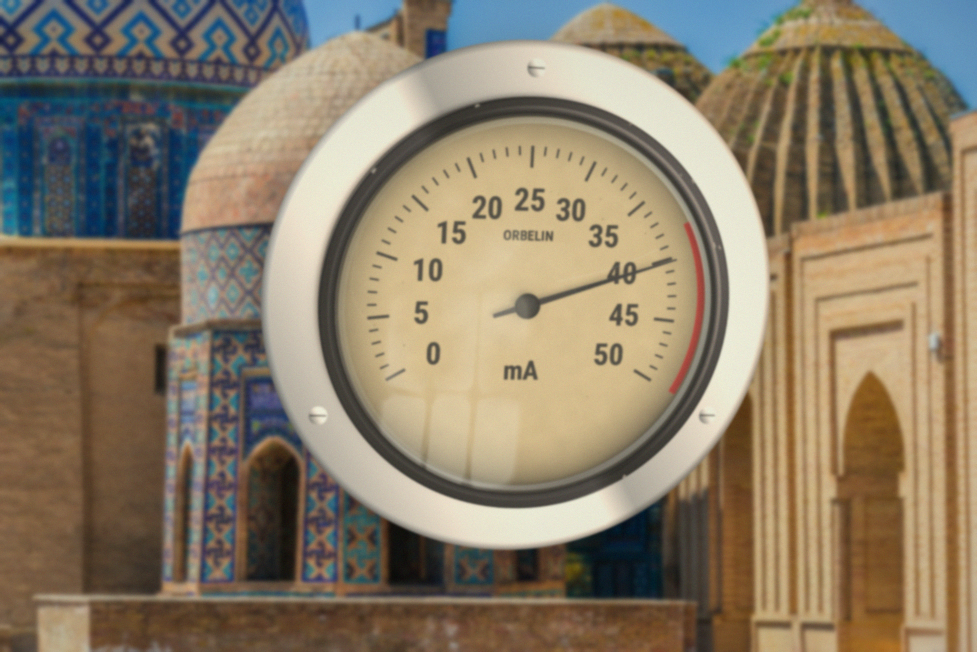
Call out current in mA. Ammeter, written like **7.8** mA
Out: **40** mA
